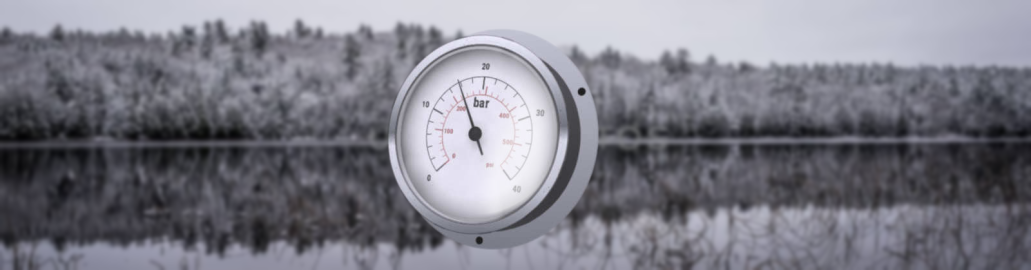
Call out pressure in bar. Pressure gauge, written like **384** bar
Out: **16** bar
